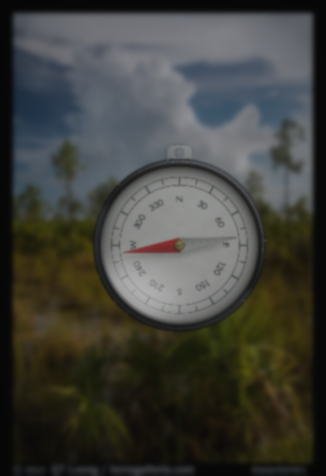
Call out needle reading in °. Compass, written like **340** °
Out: **262.5** °
